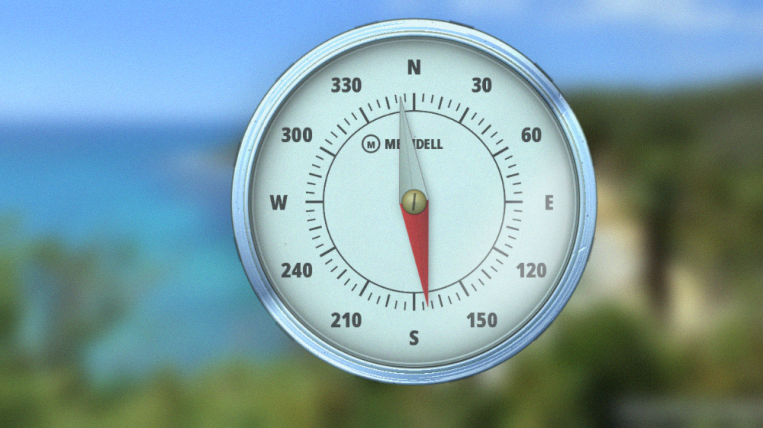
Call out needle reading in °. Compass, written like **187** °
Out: **172.5** °
